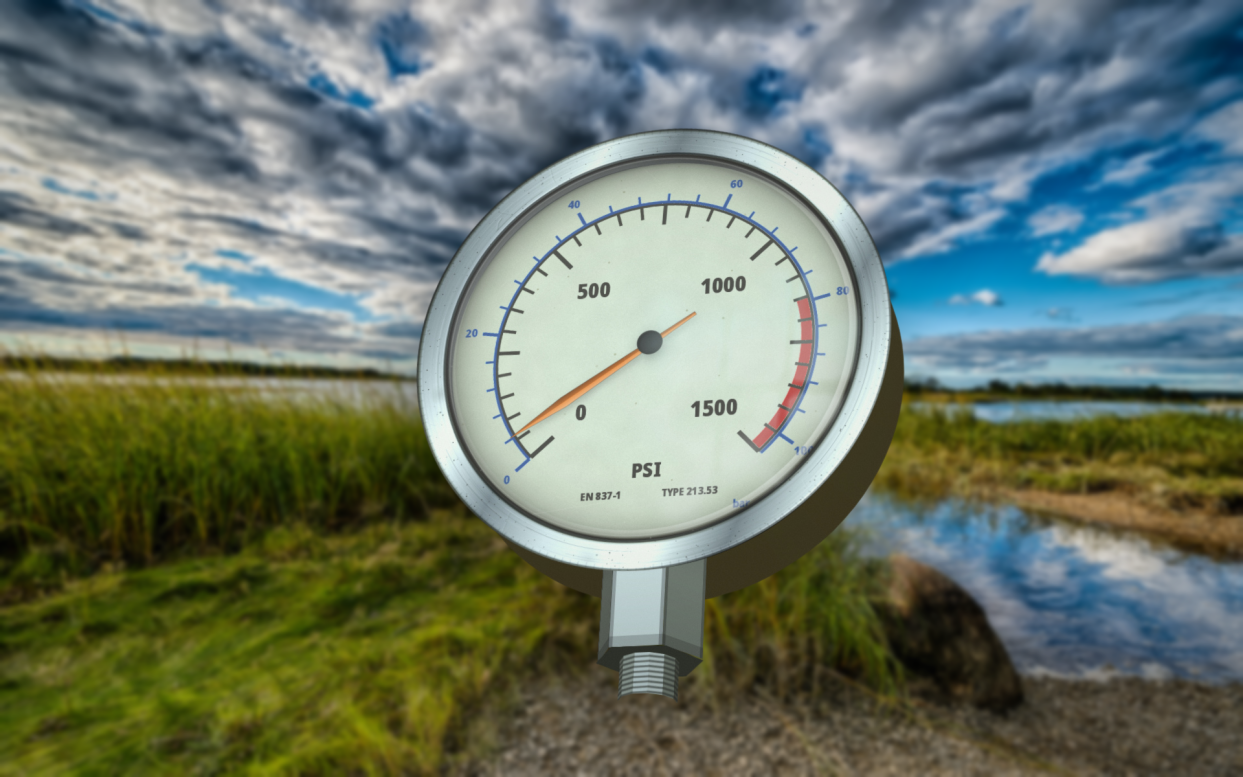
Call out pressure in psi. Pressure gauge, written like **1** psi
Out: **50** psi
